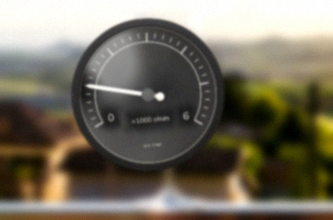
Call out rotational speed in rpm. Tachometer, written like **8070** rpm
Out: **1000** rpm
